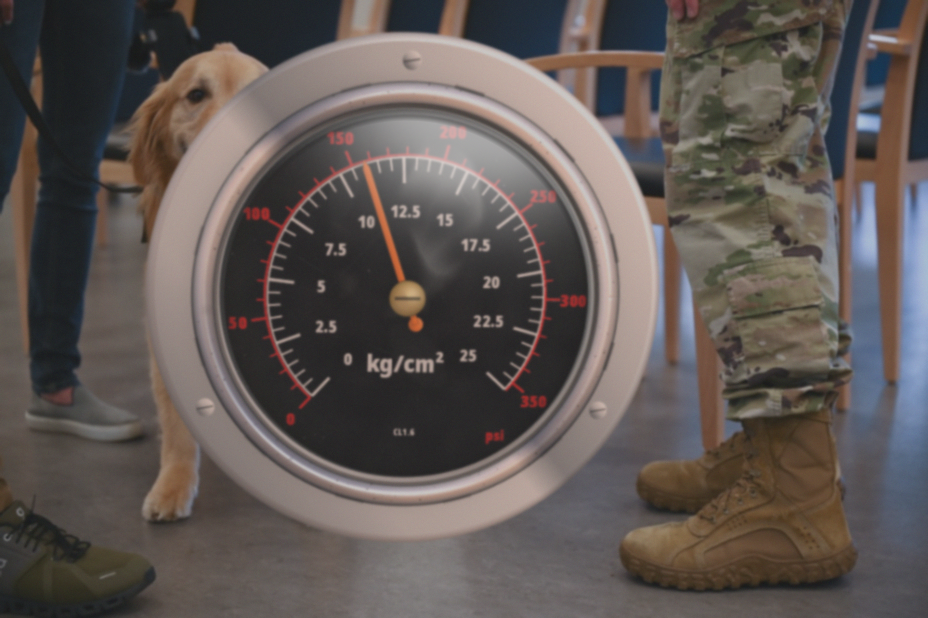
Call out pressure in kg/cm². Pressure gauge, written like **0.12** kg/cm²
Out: **11** kg/cm²
